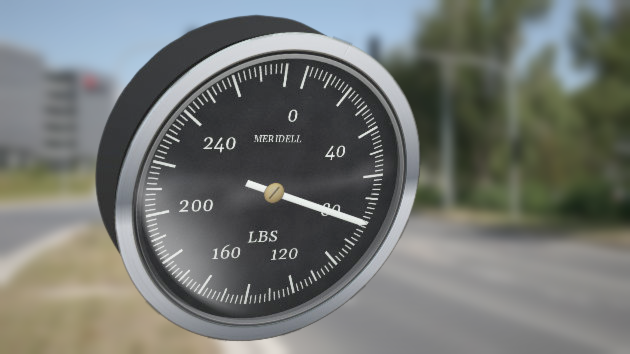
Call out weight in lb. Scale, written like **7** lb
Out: **80** lb
